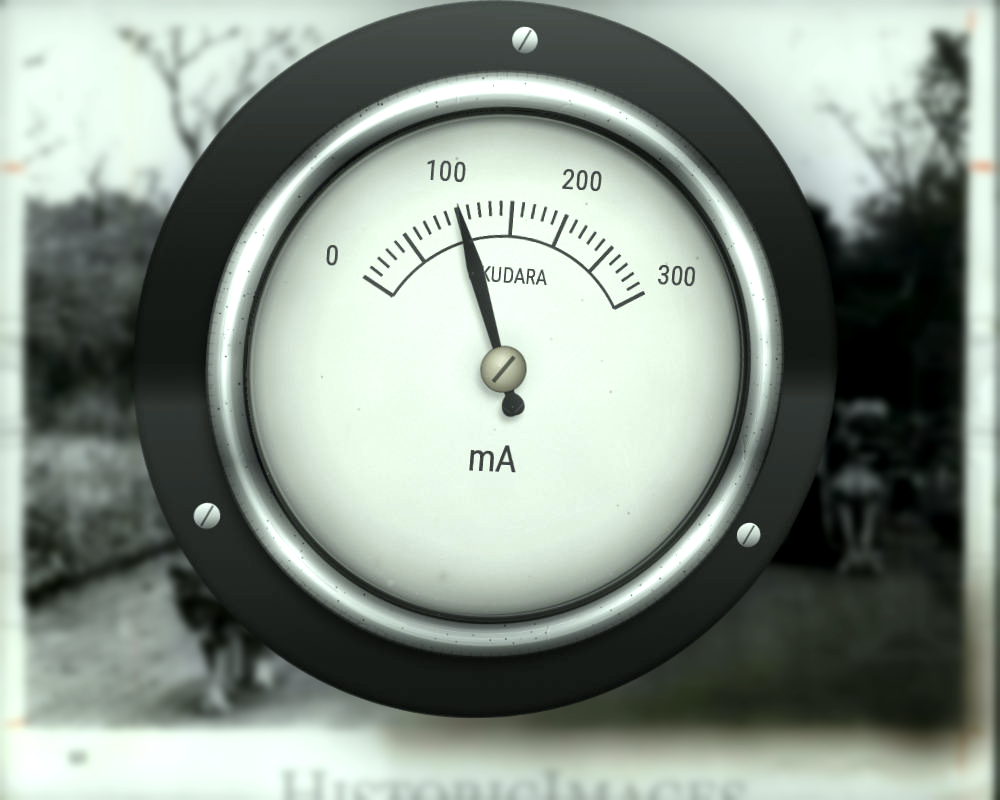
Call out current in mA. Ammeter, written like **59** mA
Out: **100** mA
